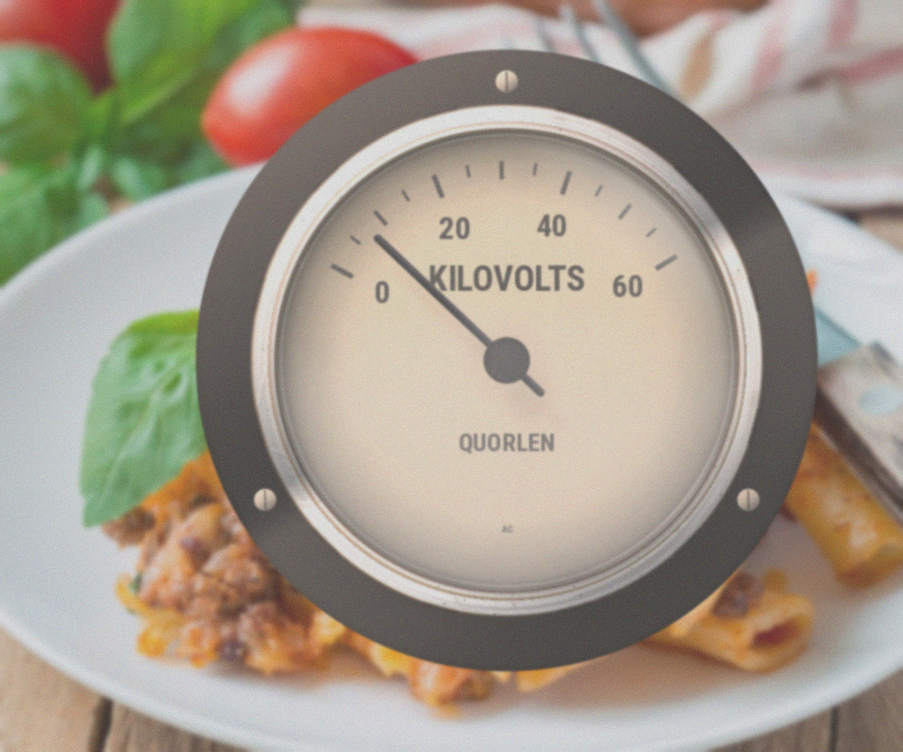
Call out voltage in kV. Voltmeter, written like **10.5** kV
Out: **7.5** kV
